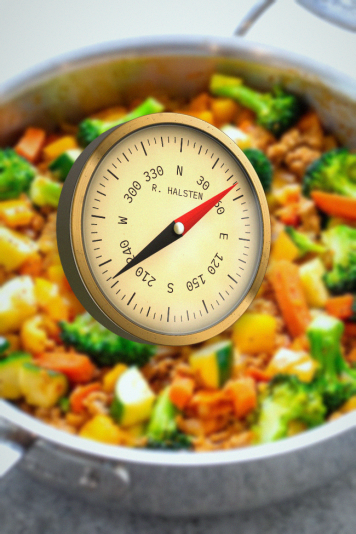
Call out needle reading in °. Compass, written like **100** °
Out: **50** °
